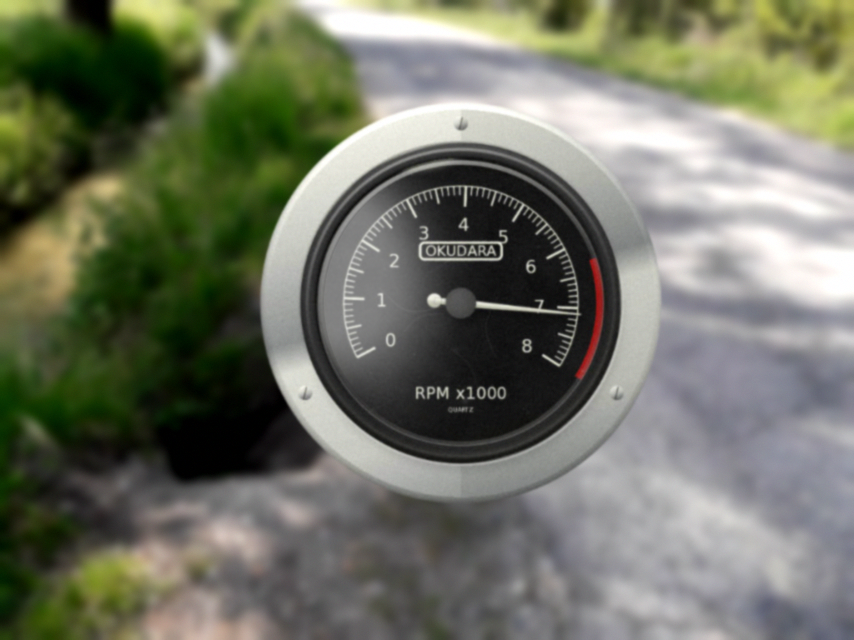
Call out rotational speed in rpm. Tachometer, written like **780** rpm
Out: **7100** rpm
